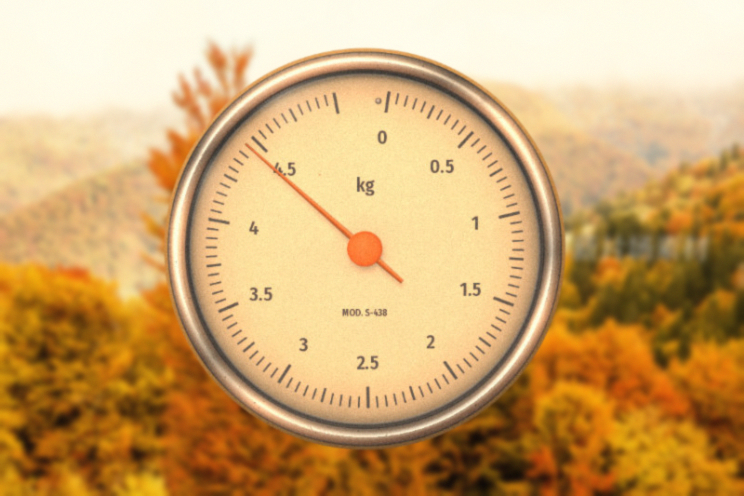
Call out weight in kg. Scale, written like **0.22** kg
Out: **4.45** kg
